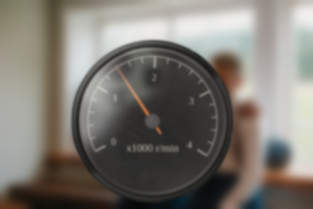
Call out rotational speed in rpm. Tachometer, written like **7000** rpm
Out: **1400** rpm
